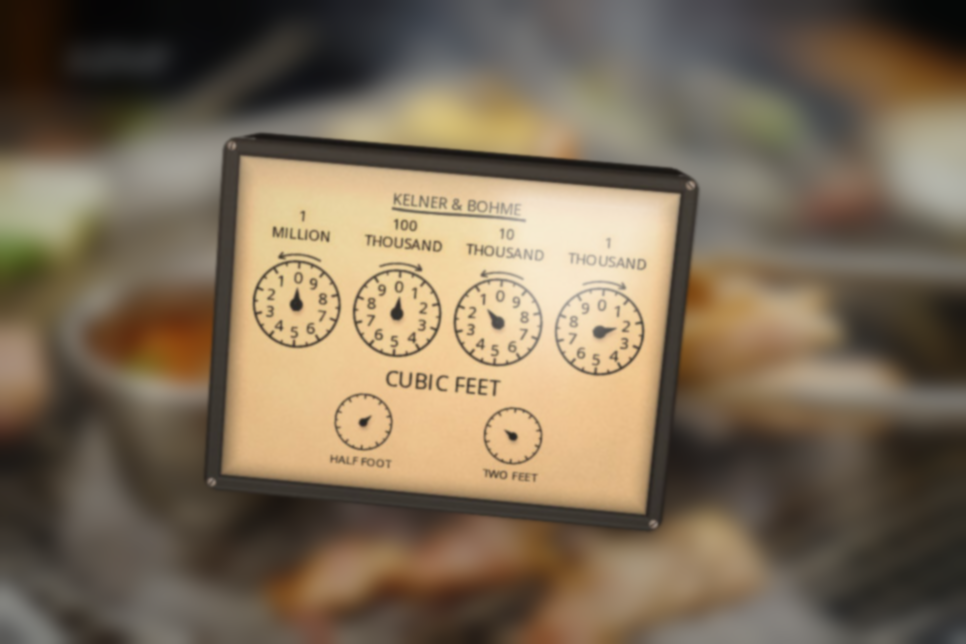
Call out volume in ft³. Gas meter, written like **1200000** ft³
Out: **1200** ft³
